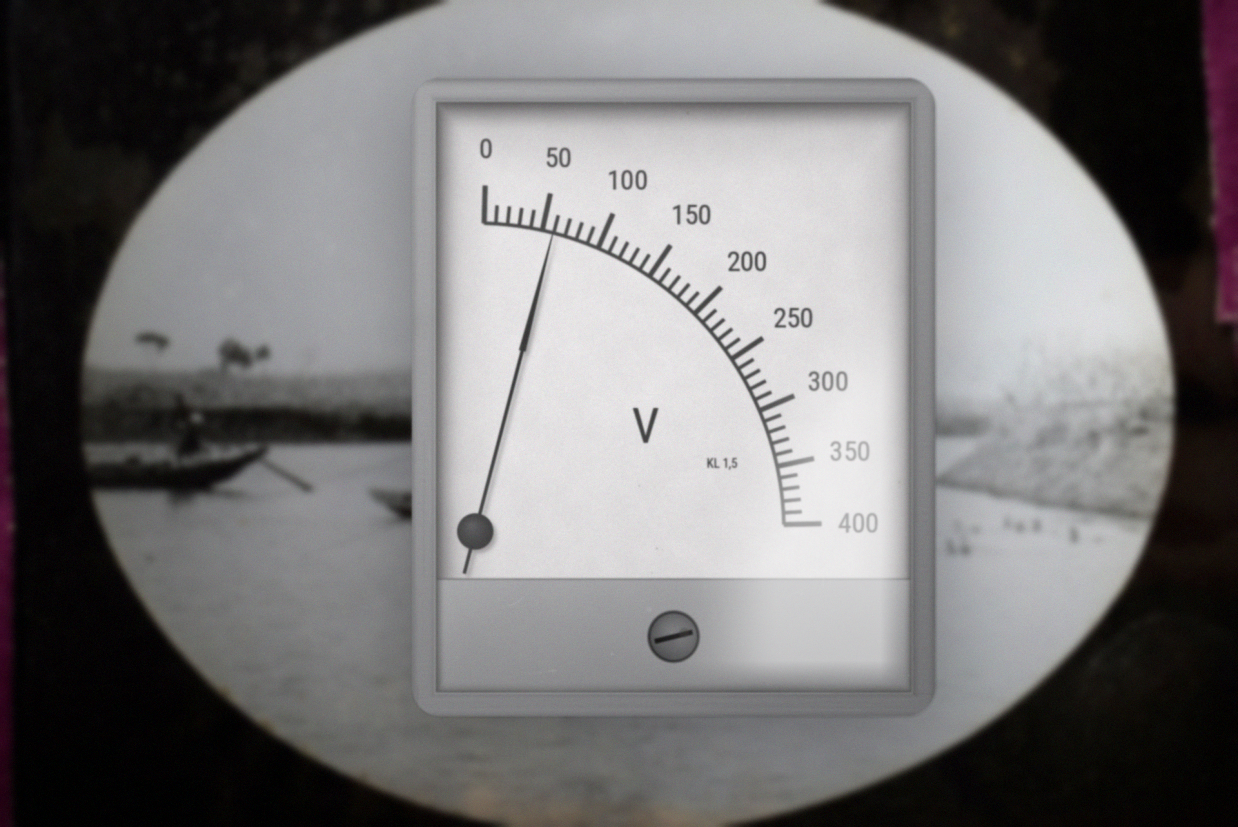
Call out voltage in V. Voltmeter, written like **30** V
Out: **60** V
